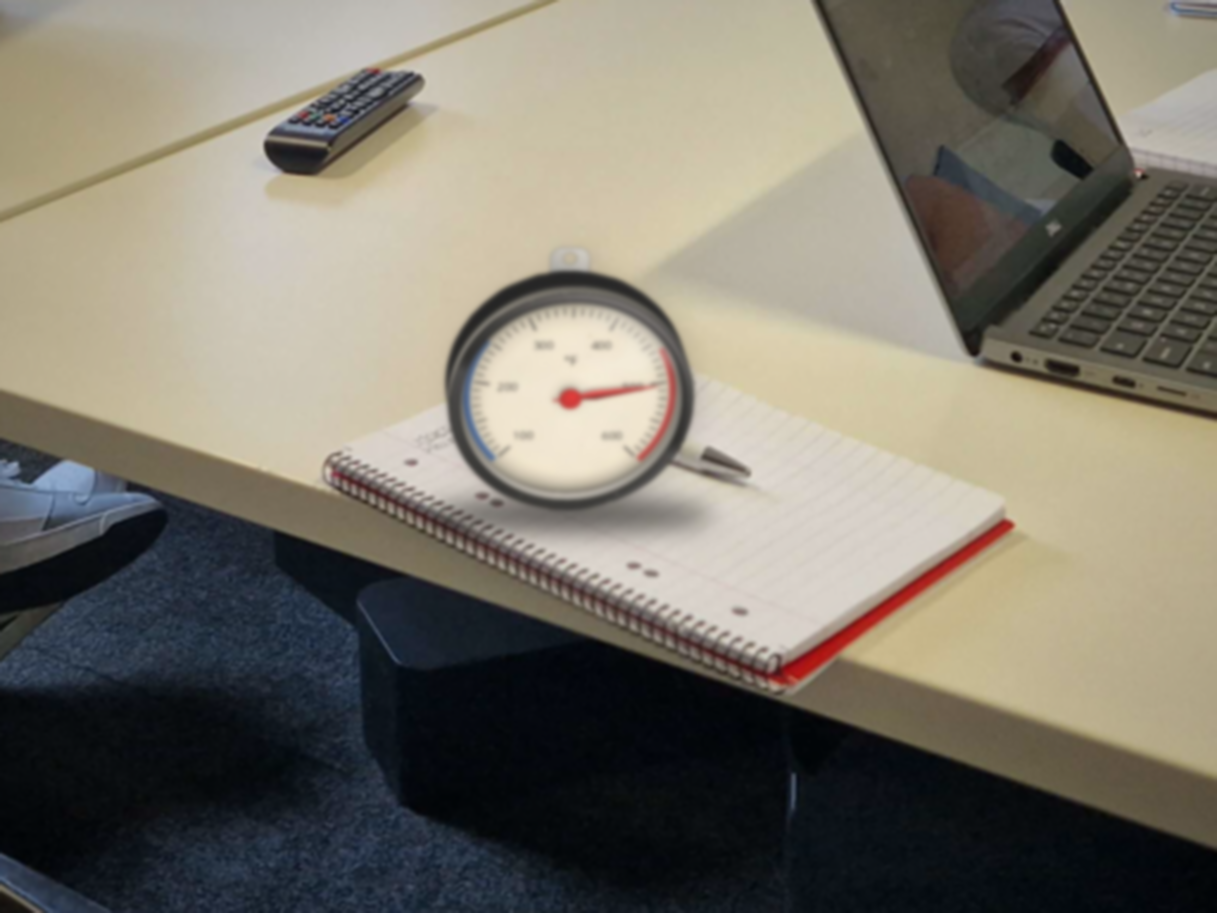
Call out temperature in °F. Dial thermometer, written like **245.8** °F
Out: **500** °F
